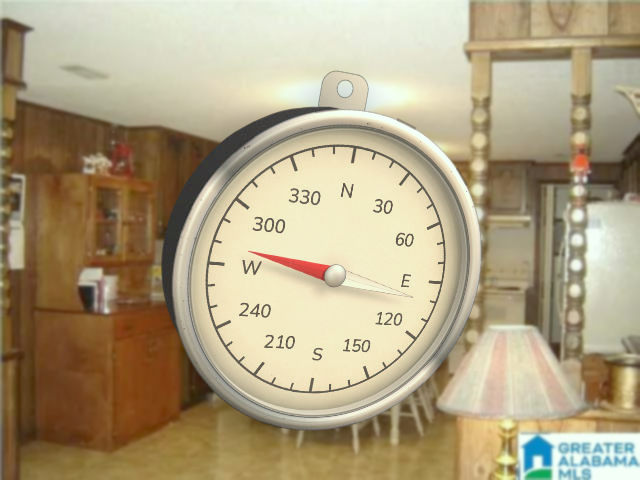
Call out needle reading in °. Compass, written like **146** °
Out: **280** °
